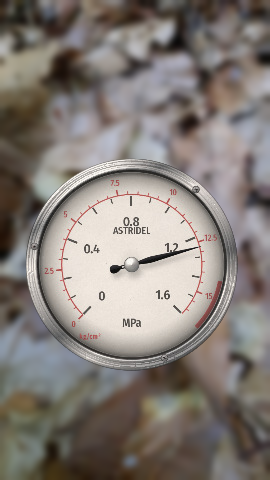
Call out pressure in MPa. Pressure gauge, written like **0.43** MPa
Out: **1.25** MPa
